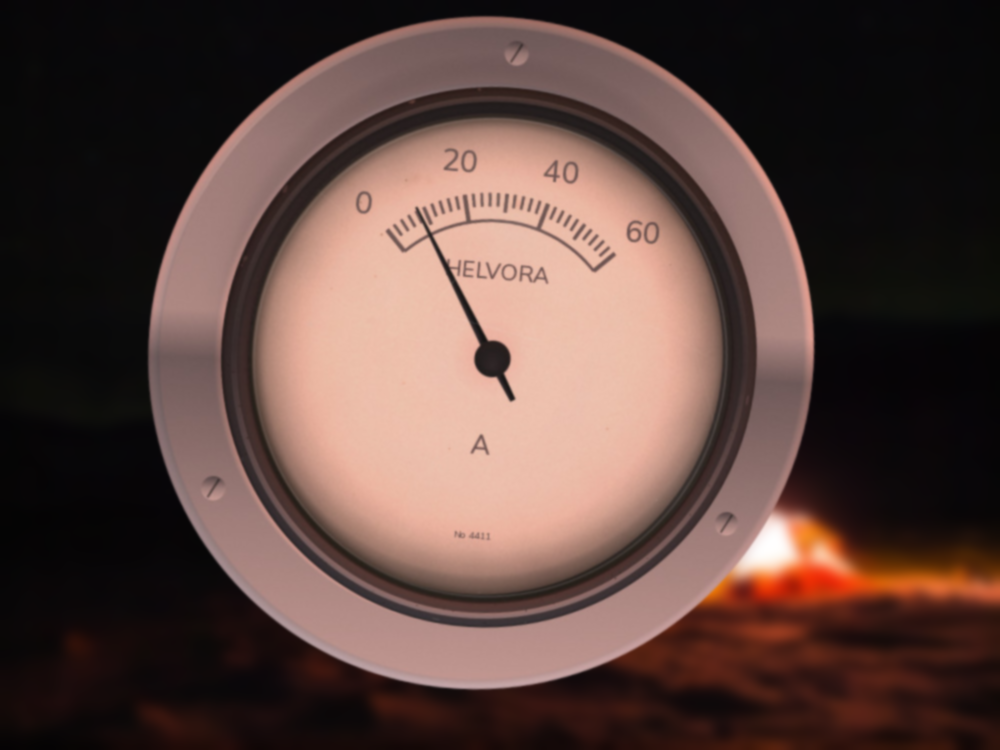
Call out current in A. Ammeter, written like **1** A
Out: **8** A
